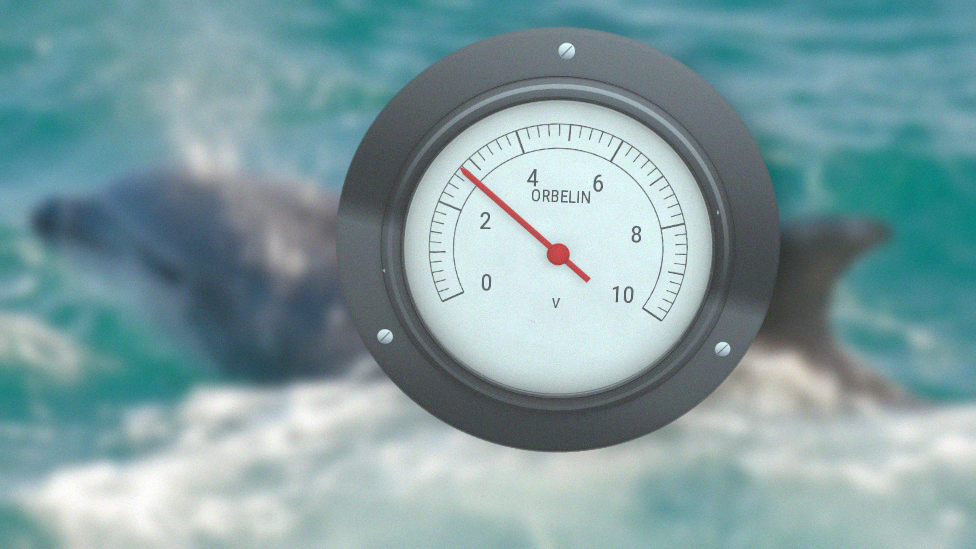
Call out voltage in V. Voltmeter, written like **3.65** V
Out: **2.8** V
